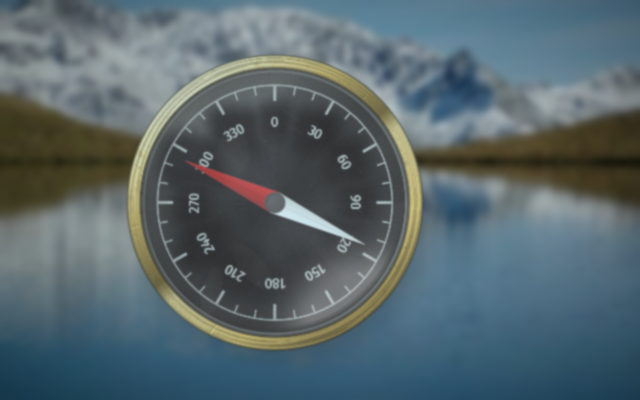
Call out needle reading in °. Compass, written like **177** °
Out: **295** °
